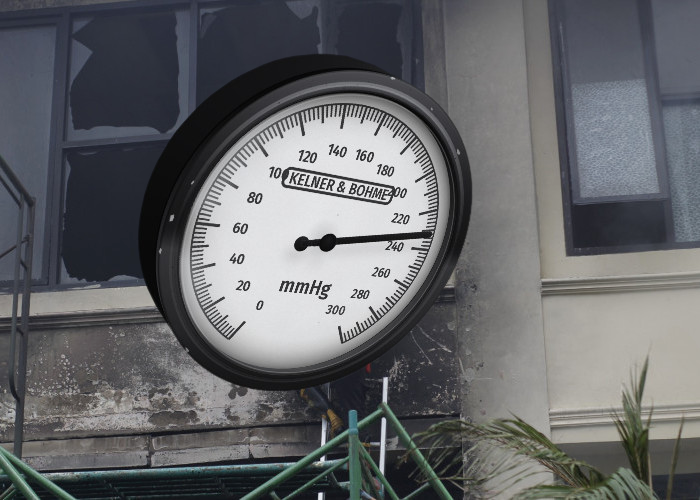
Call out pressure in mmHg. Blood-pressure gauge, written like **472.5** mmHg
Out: **230** mmHg
